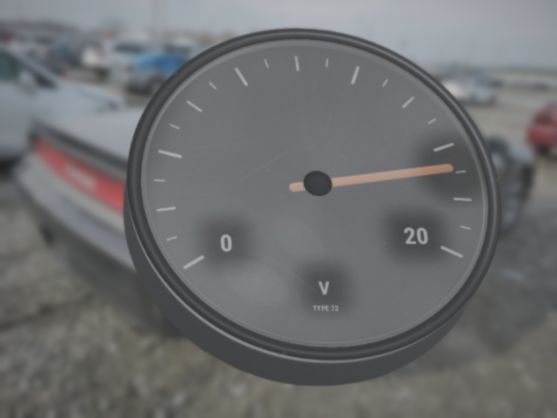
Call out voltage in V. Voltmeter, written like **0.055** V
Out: **17** V
